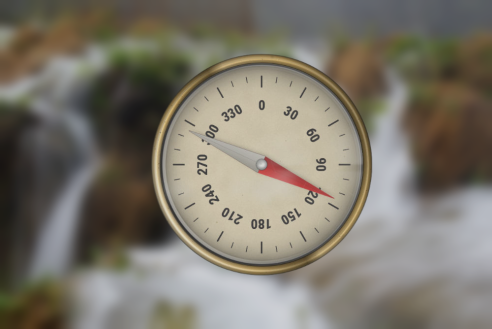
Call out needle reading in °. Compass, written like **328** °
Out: **115** °
